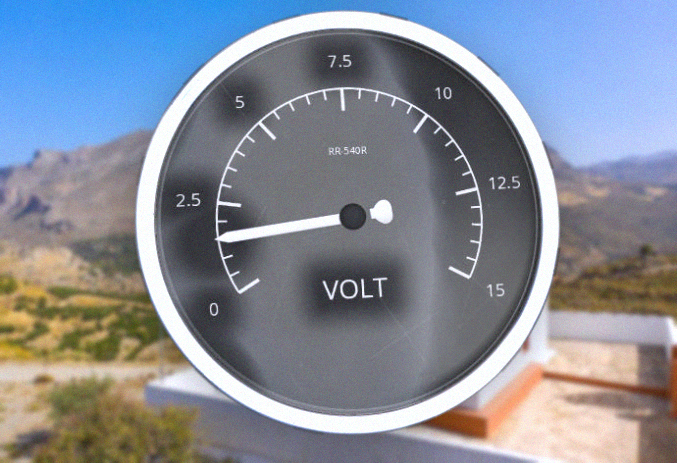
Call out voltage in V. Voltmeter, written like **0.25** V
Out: **1.5** V
